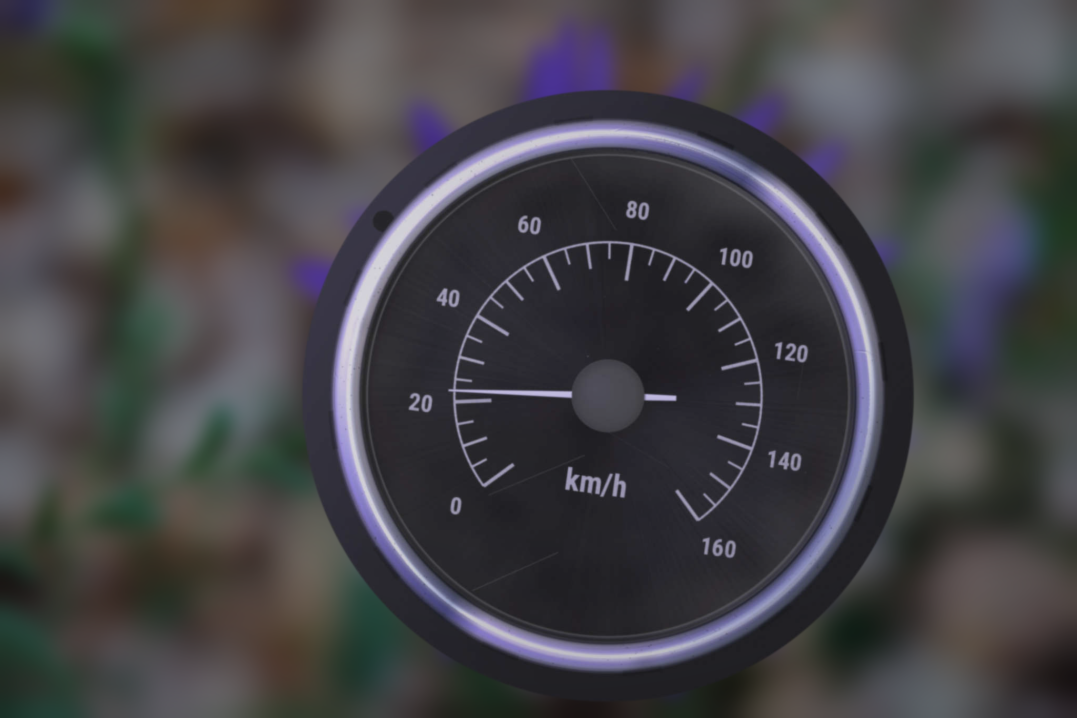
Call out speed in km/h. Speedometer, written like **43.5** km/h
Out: **22.5** km/h
